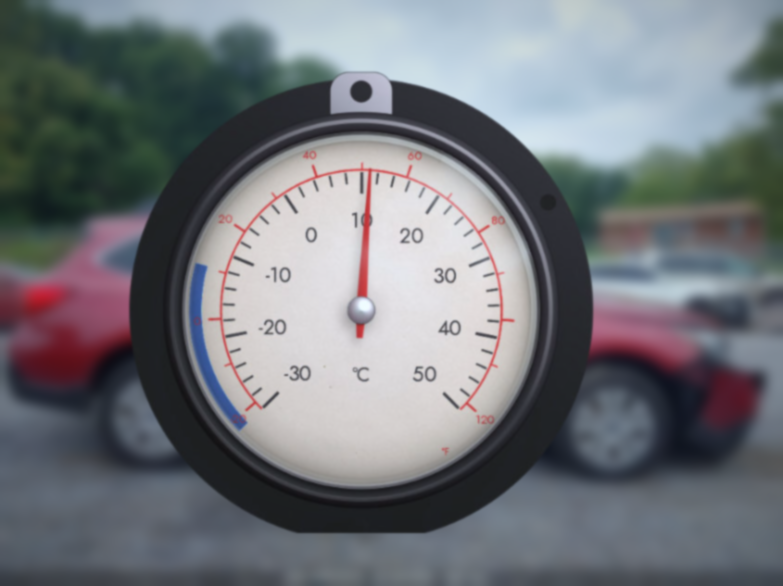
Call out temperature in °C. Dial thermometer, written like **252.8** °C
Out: **11** °C
